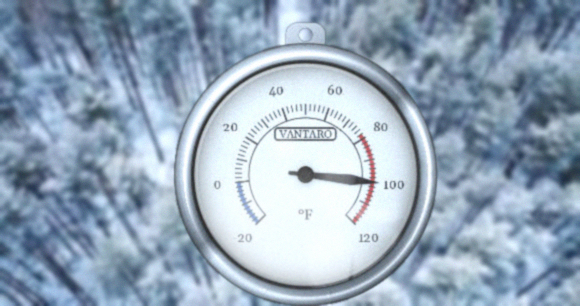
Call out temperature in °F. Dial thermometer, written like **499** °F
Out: **100** °F
